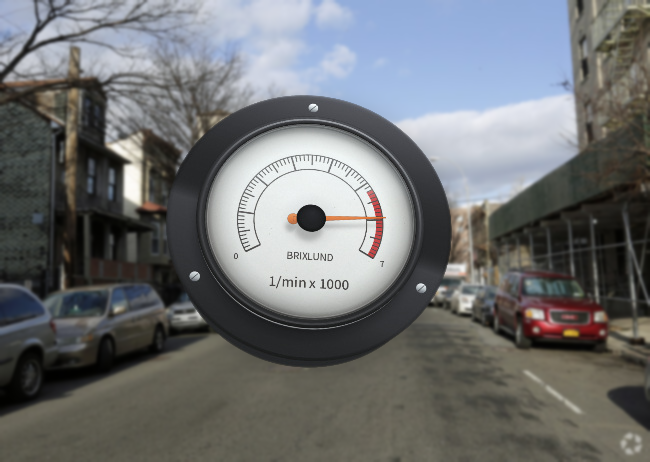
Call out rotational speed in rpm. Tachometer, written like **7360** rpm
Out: **6000** rpm
